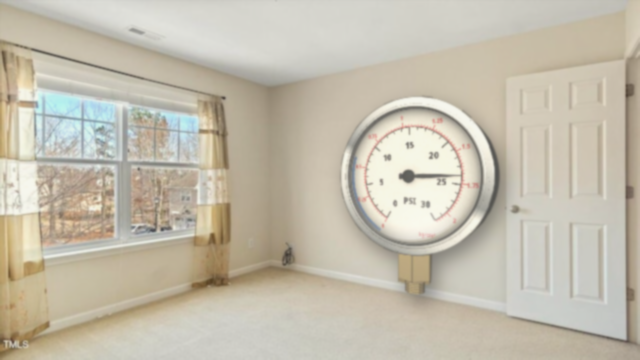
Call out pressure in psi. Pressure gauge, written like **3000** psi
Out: **24** psi
